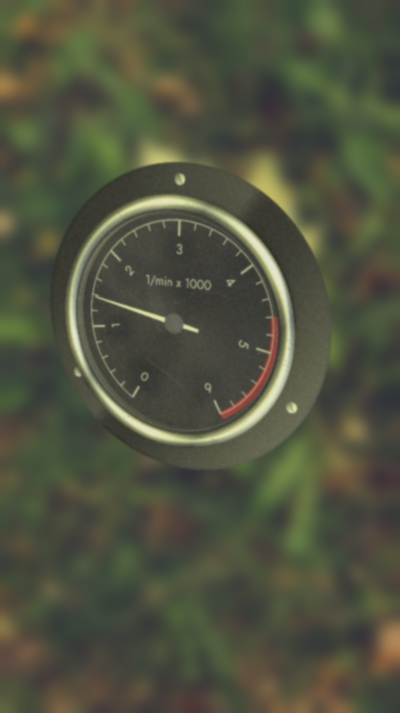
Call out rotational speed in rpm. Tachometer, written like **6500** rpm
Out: **1400** rpm
